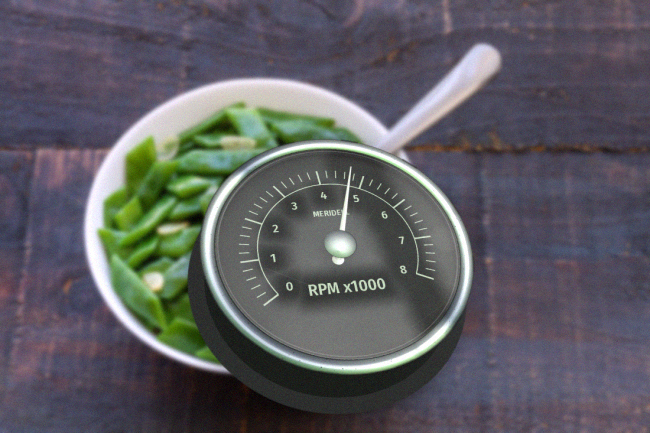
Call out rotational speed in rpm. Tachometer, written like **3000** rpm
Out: **4700** rpm
